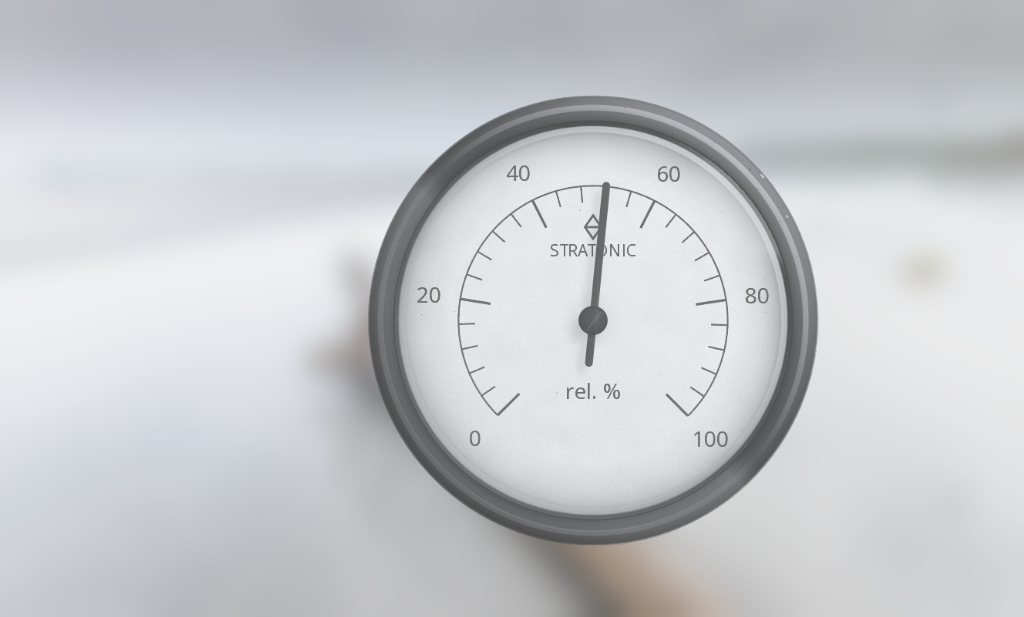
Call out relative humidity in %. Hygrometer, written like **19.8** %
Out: **52** %
